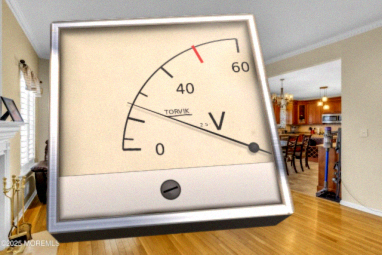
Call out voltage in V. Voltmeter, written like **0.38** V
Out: **25** V
